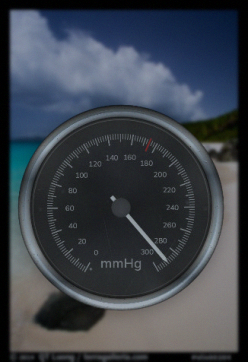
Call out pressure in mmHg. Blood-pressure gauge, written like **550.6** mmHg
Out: **290** mmHg
